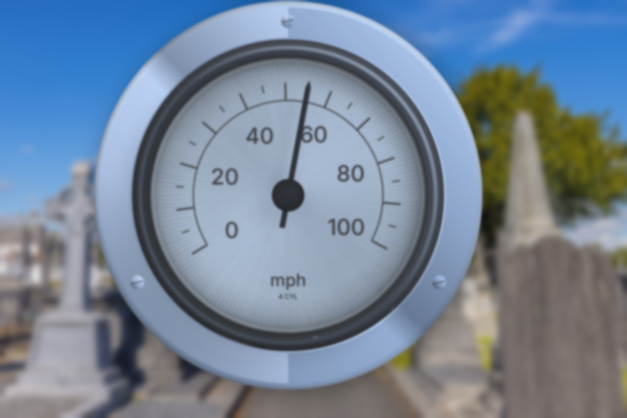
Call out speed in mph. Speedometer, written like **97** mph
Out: **55** mph
